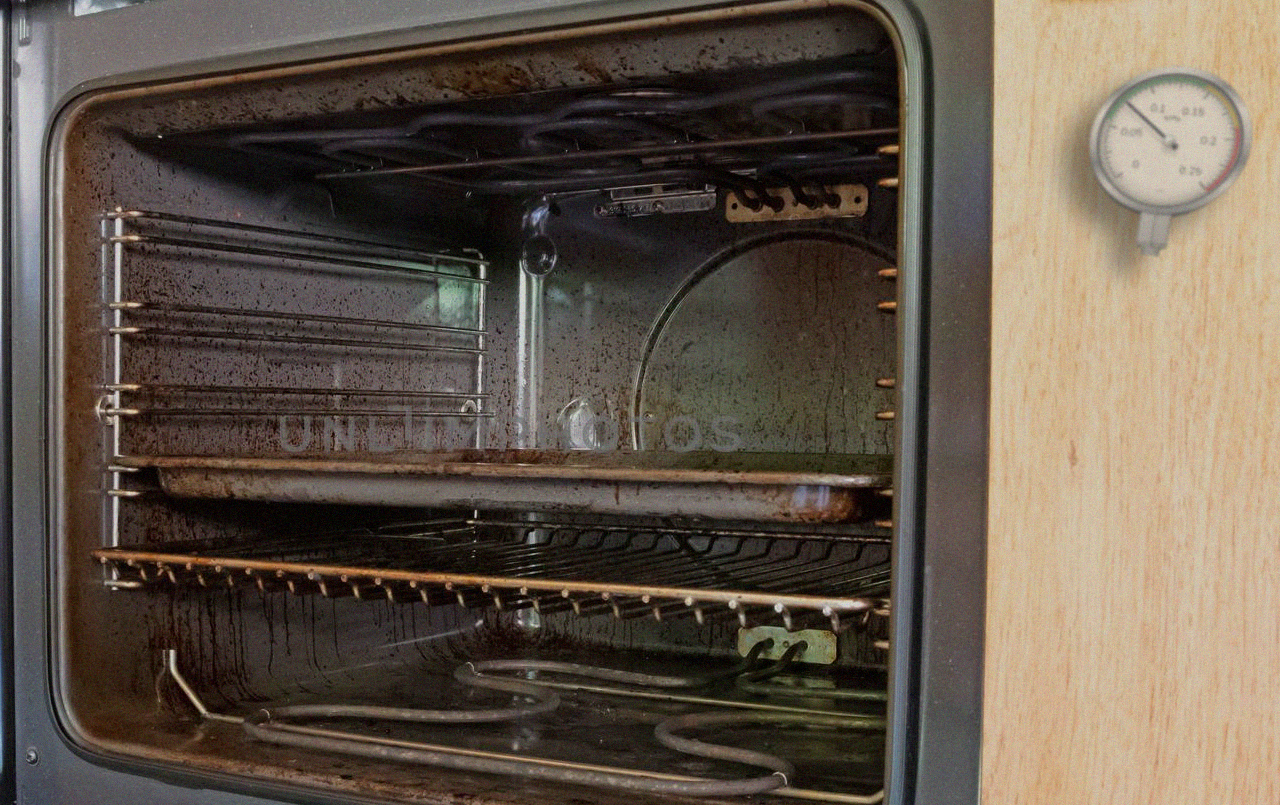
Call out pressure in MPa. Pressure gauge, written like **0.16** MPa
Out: **0.075** MPa
